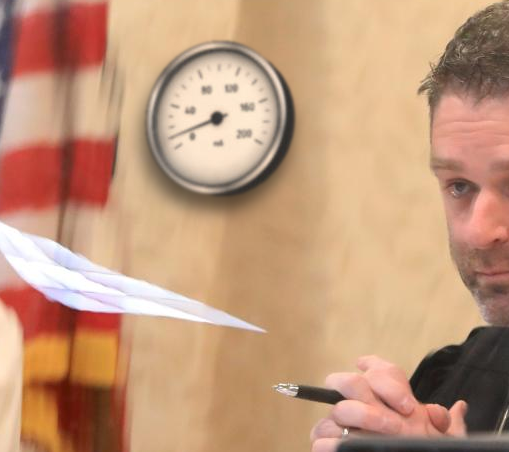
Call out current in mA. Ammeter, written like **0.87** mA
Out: **10** mA
